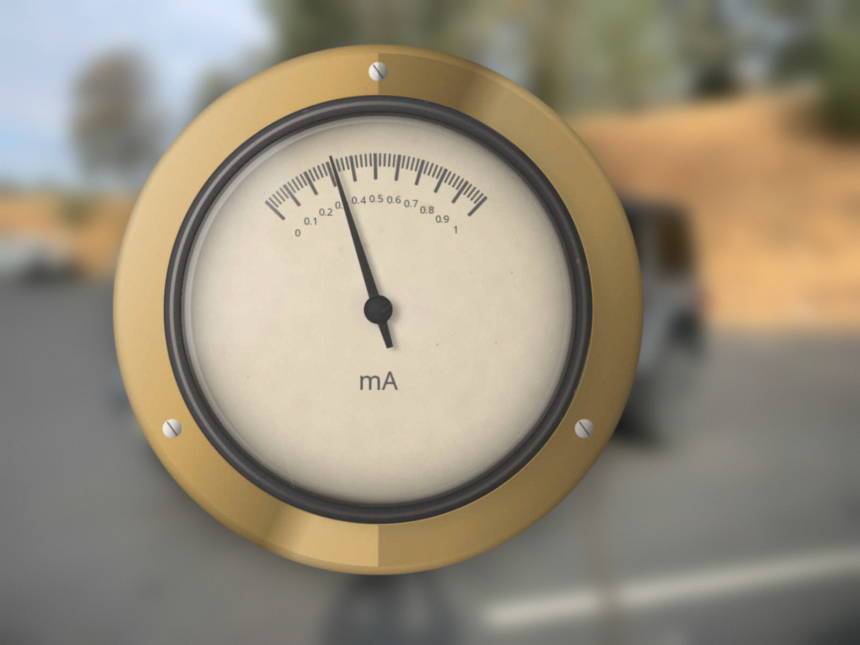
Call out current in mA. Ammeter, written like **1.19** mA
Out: **0.32** mA
